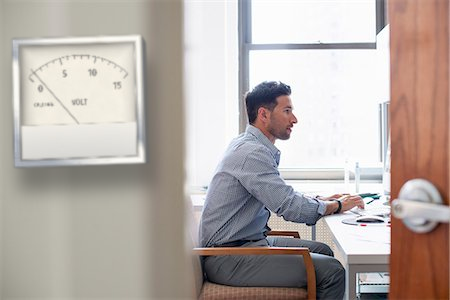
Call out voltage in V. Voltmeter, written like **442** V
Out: **1** V
